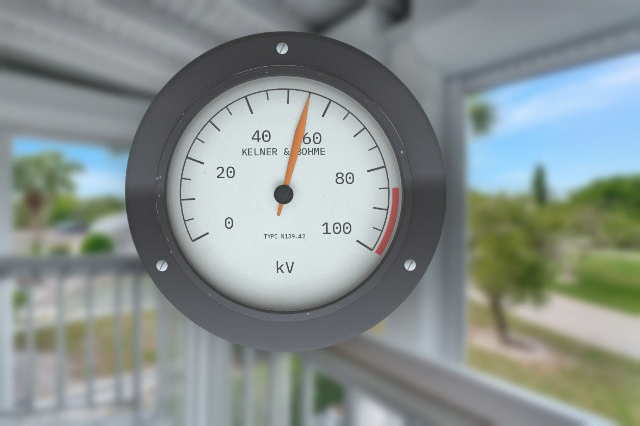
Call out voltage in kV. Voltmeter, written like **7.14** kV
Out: **55** kV
